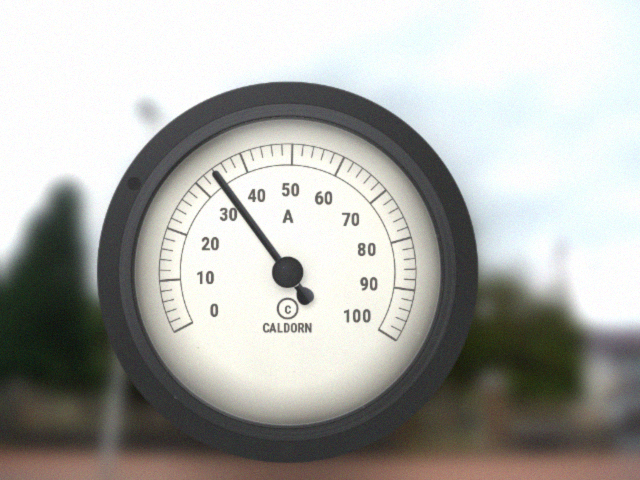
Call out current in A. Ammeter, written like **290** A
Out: **34** A
